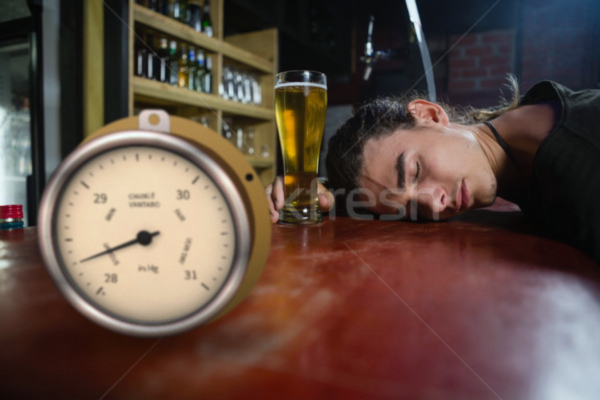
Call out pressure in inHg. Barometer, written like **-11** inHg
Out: **28.3** inHg
